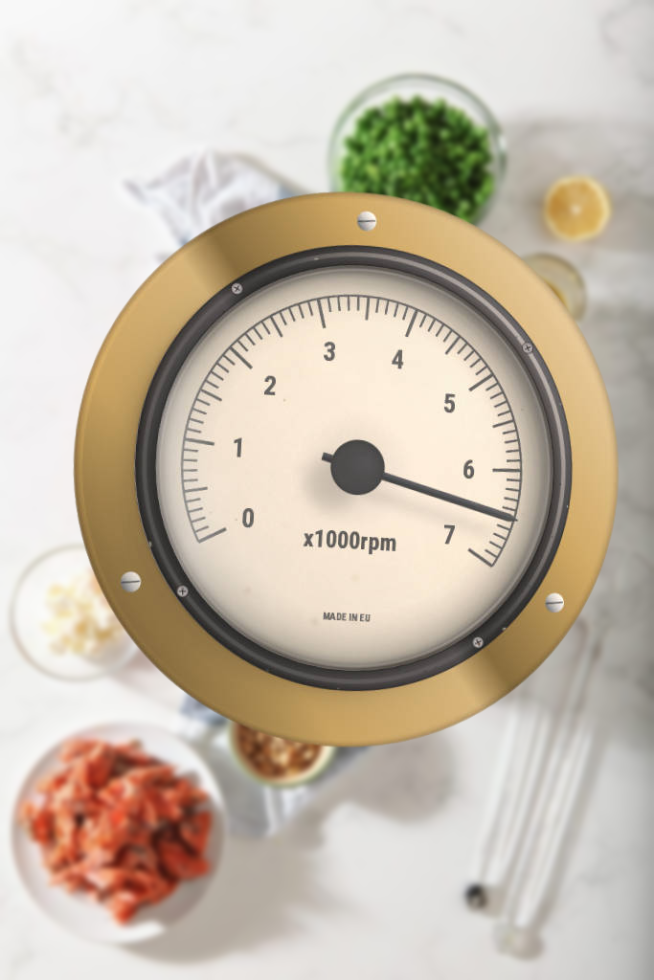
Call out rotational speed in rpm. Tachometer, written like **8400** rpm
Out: **6500** rpm
